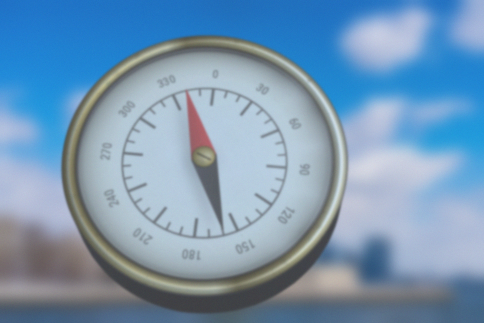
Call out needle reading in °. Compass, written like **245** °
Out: **340** °
